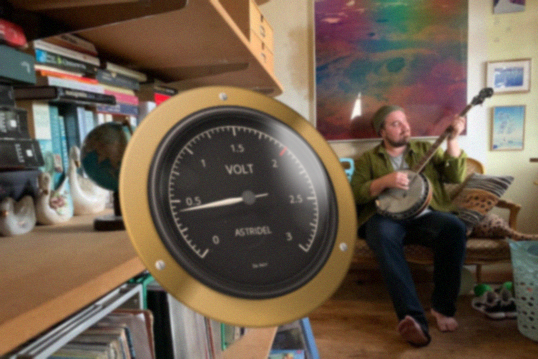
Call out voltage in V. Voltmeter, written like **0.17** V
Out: **0.4** V
